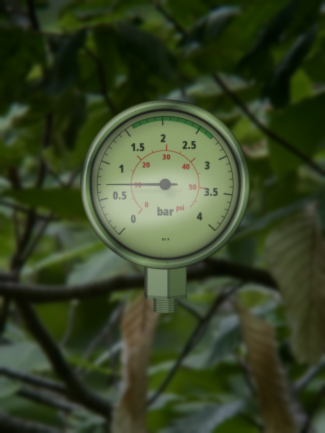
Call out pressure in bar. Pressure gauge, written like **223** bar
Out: **0.7** bar
